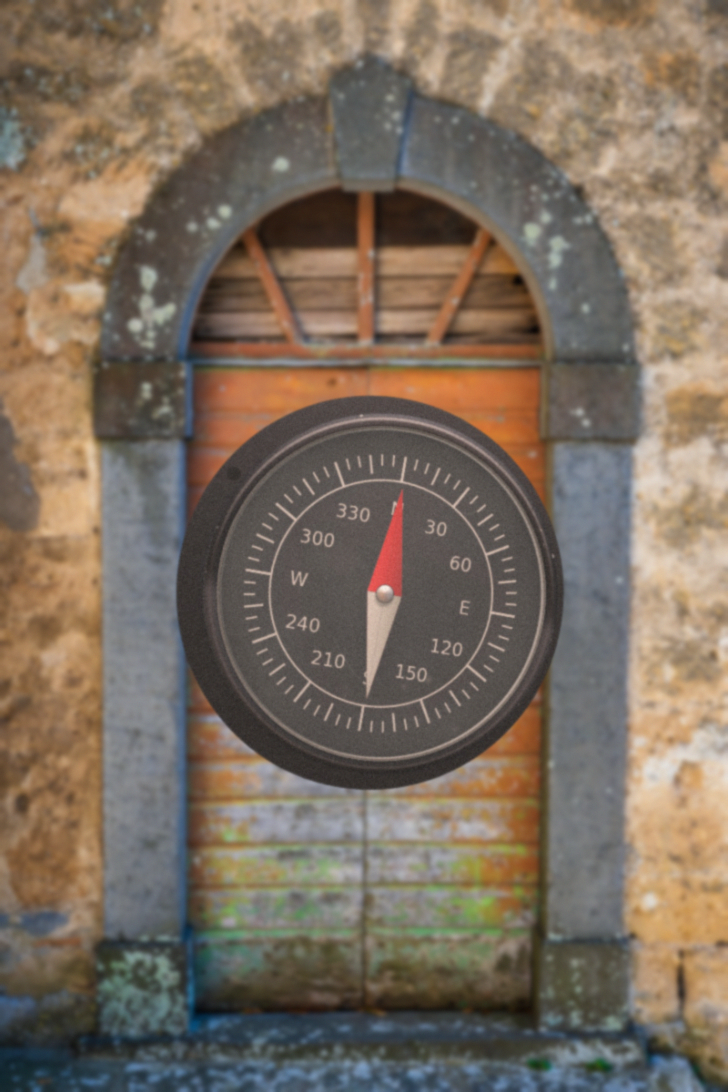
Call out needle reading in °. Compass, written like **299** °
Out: **0** °
